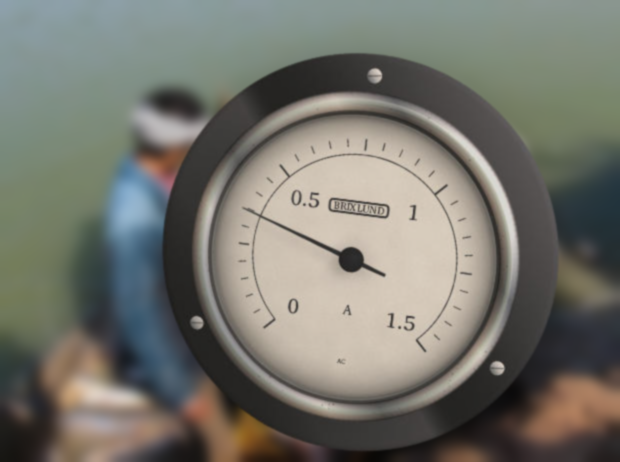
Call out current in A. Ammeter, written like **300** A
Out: **0.35** A
